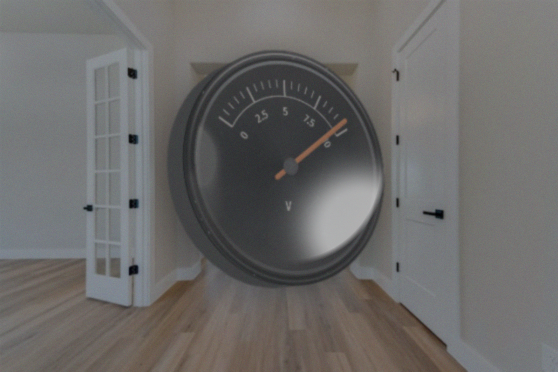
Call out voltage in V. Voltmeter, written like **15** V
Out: **9.5** V
